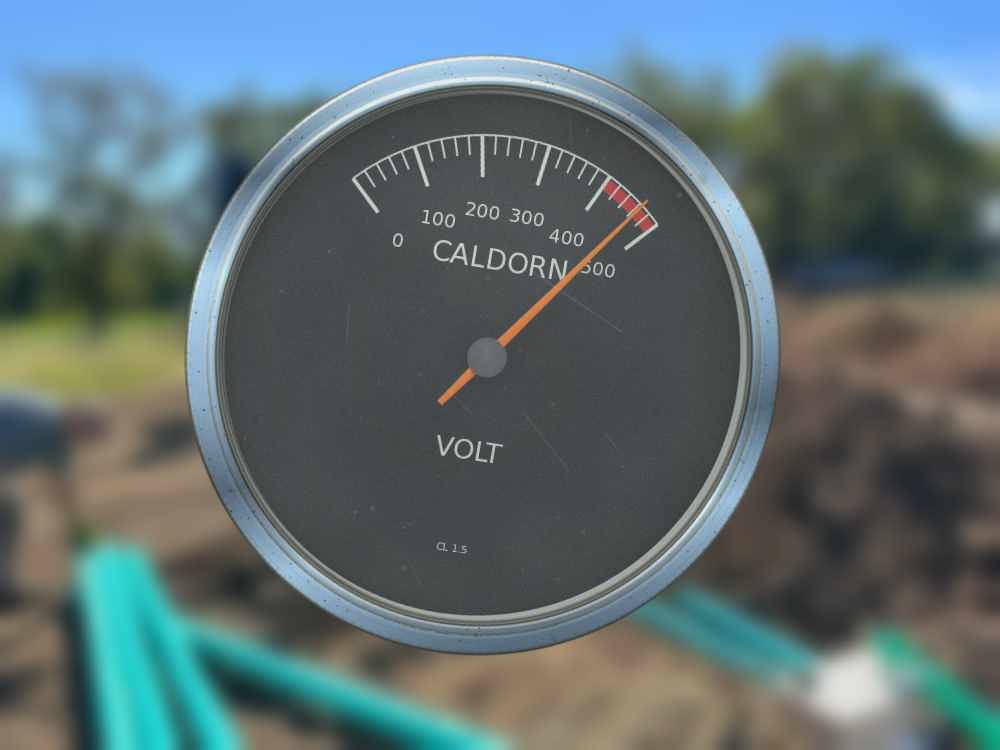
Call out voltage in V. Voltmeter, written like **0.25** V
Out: **460** V
